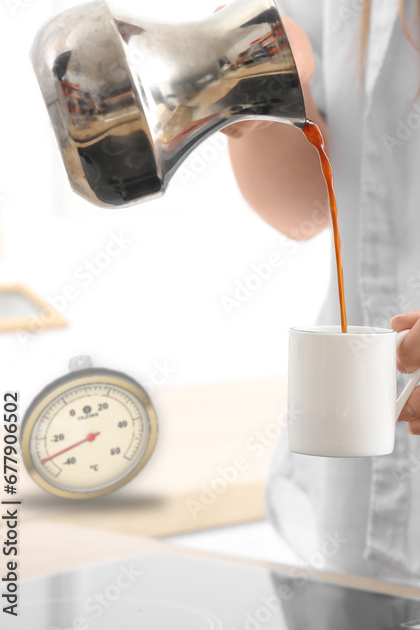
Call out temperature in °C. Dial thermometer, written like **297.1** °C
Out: **-30** °C
